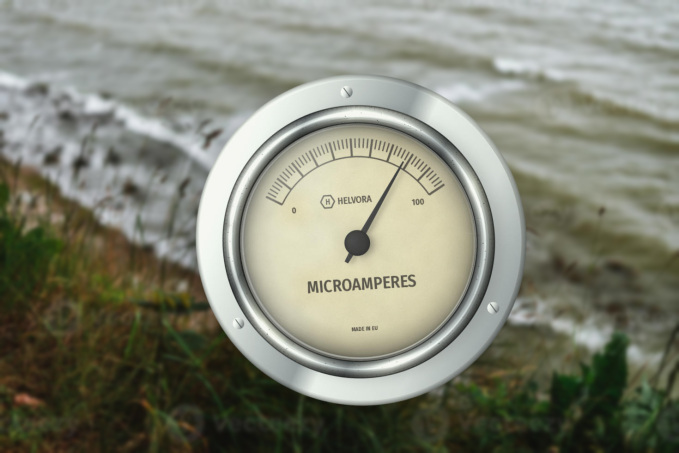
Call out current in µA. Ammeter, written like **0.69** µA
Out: **78** µA
